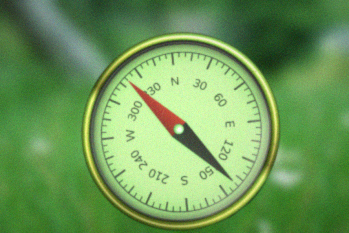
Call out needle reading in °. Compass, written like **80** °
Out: **320** °
